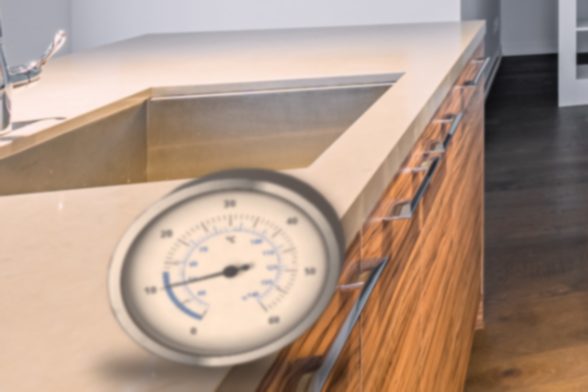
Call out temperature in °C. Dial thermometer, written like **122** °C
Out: **10** °C
